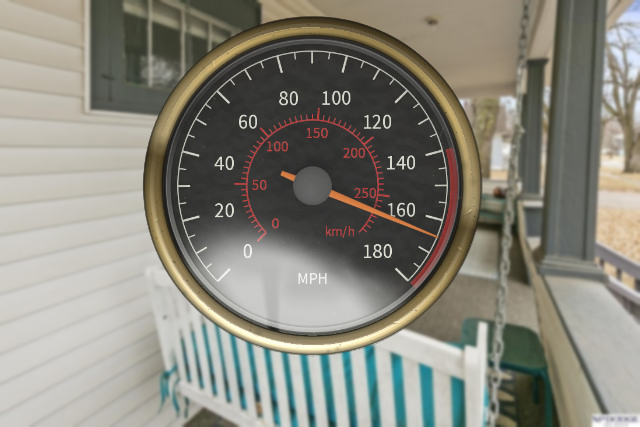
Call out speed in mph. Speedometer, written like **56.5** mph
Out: **165** mph
